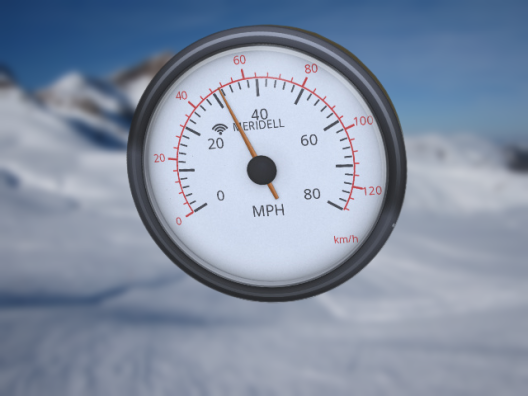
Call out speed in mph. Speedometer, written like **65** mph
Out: **32** mph
